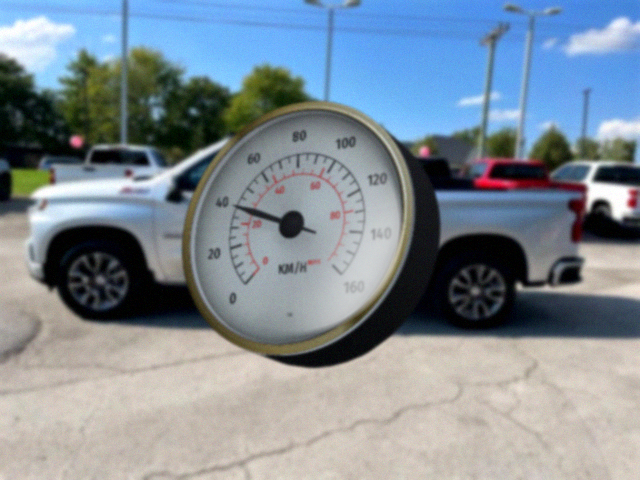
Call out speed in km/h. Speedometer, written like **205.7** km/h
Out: **40** km/h
